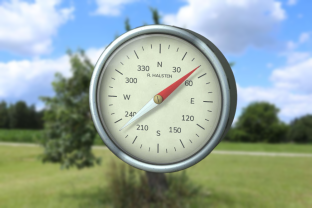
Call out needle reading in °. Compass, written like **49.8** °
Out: **50** °
